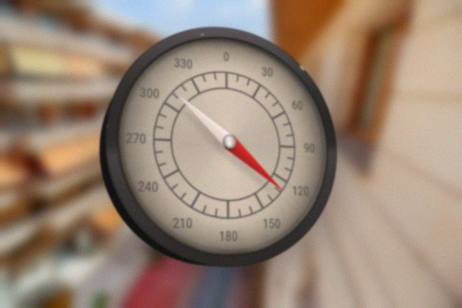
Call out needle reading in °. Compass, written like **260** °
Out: **130** °
